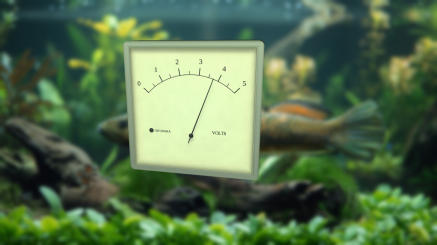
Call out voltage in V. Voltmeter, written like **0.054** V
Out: **3.75** V
